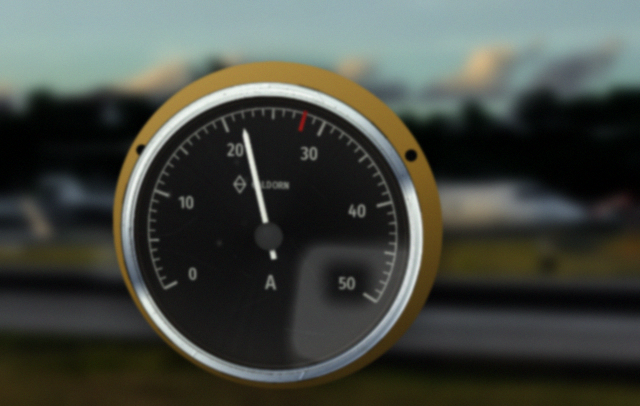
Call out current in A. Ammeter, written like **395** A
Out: **22** A
